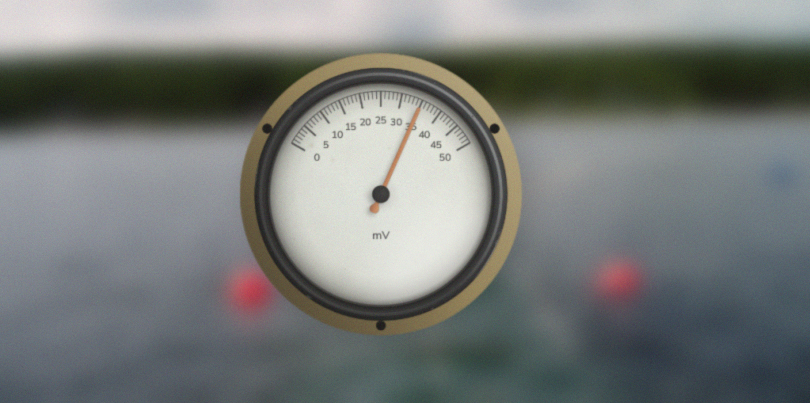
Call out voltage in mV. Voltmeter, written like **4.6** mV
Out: **35** mV
